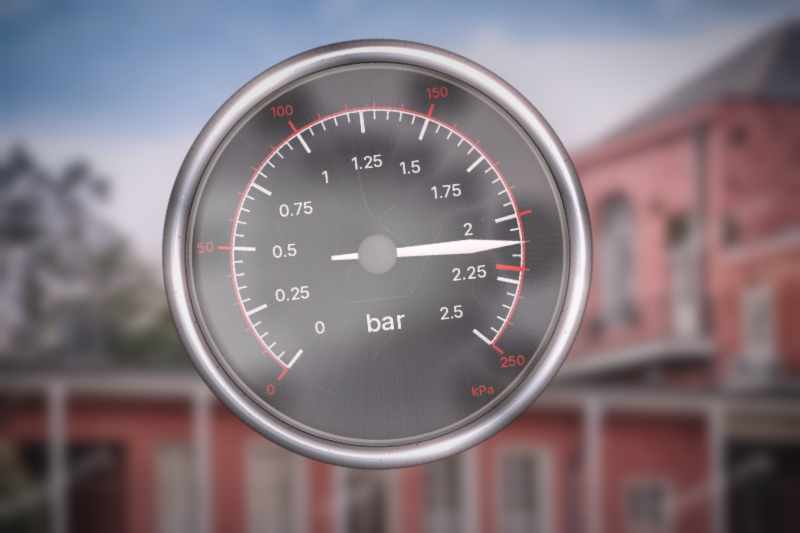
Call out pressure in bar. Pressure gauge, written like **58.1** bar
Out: **2.1** bar
